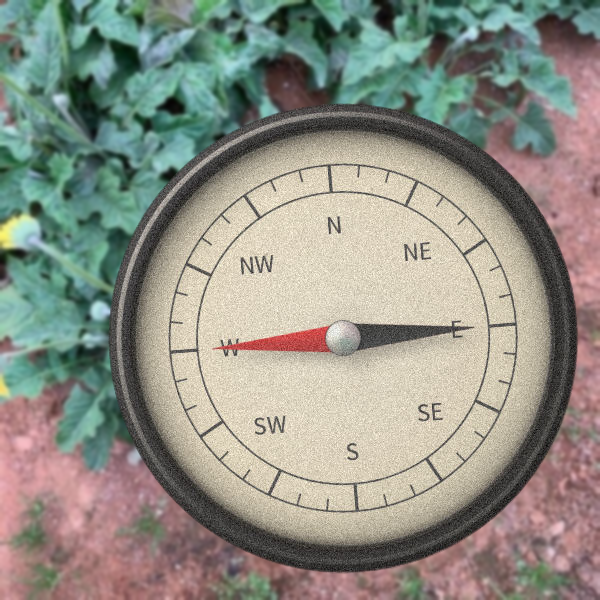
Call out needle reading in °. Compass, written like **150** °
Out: **270** °
